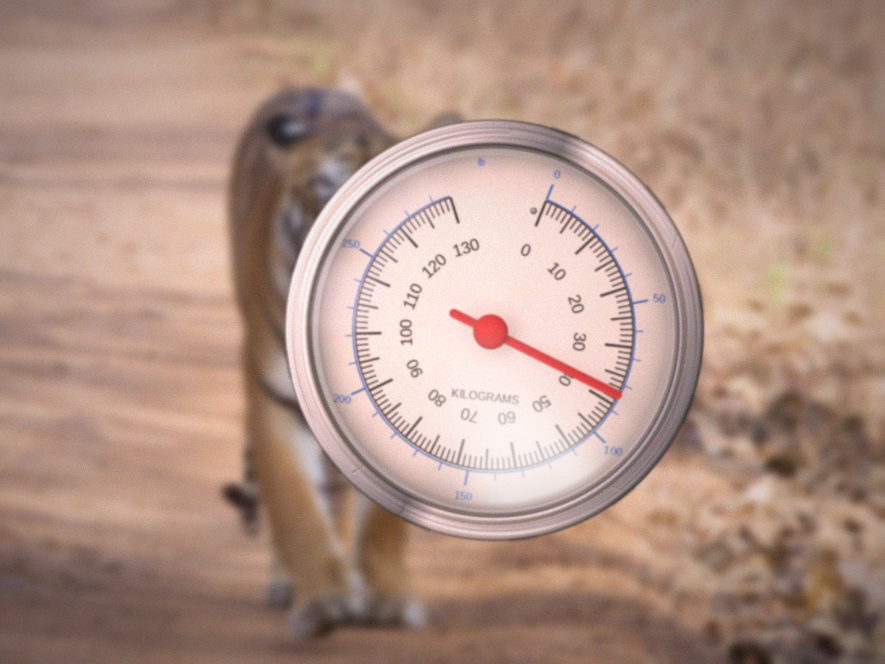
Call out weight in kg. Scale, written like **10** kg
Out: **38** kg
